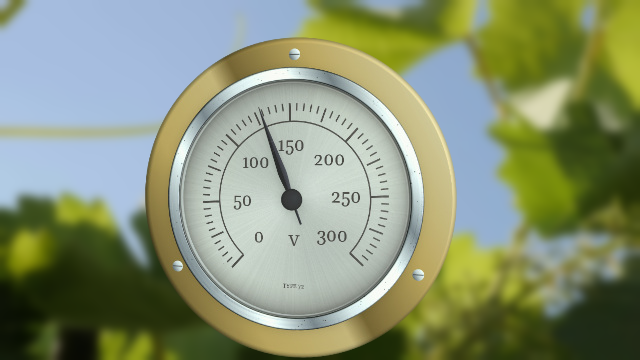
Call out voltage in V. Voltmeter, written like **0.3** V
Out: **130** V
